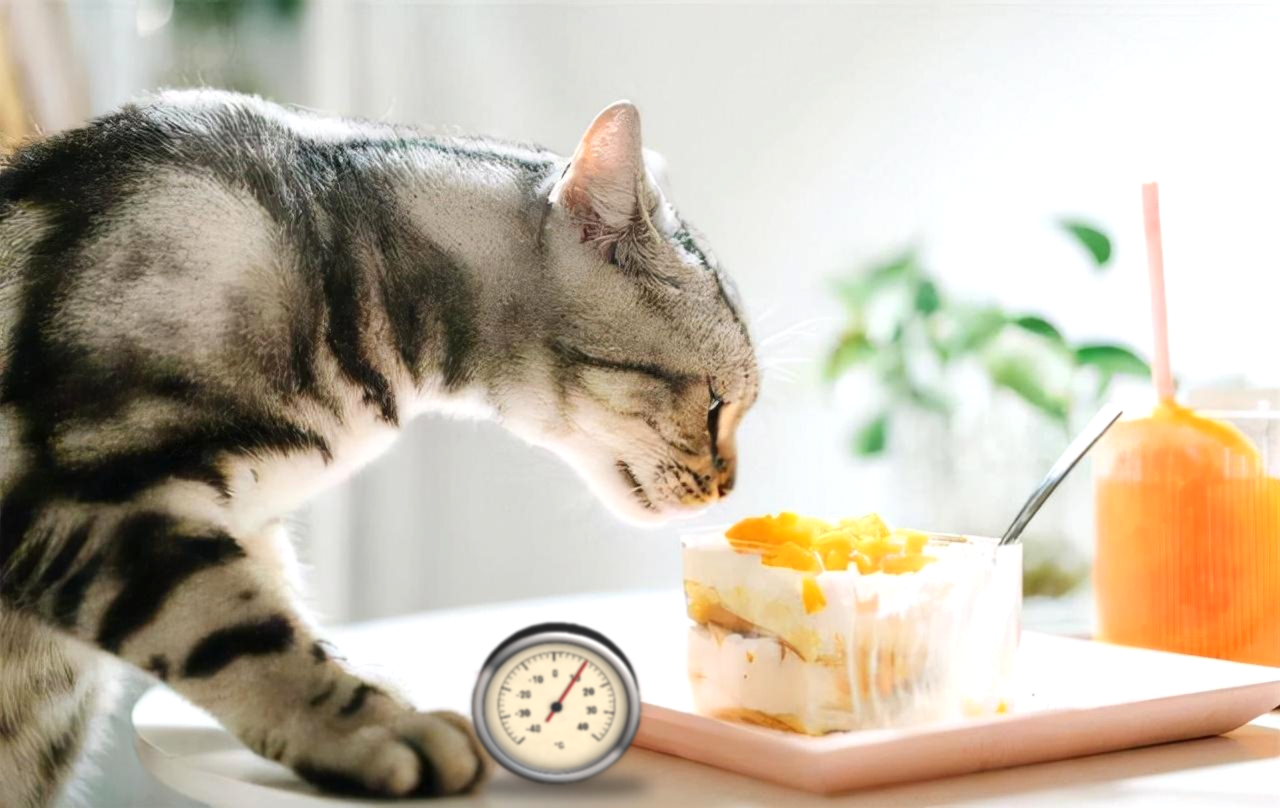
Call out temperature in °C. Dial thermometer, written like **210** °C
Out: **10** °C
